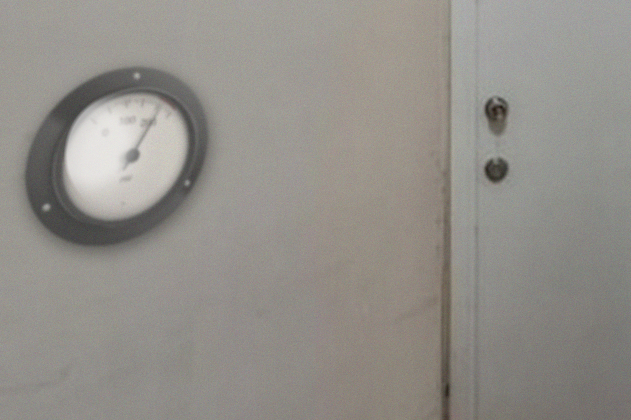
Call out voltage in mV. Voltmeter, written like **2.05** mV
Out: **200** mV
